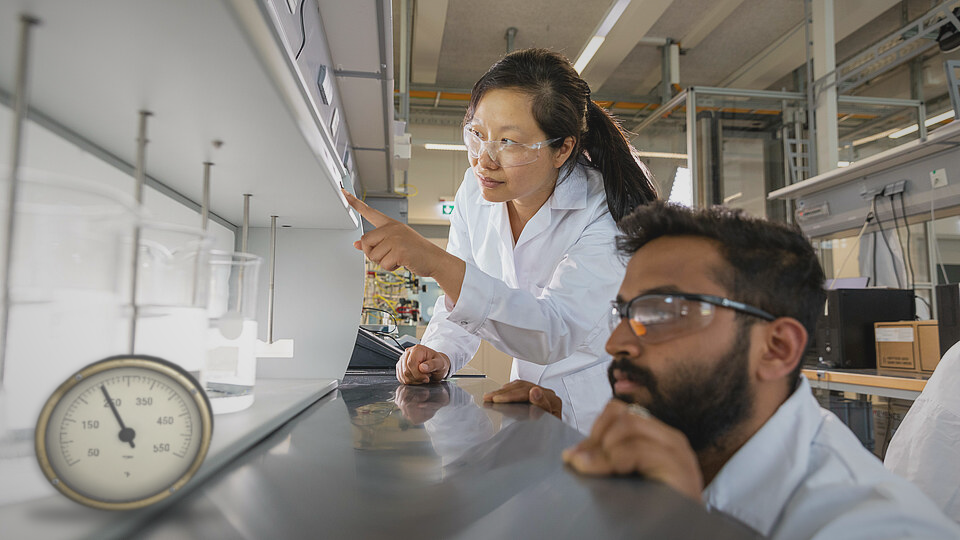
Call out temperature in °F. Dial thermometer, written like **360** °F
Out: **250** °F
